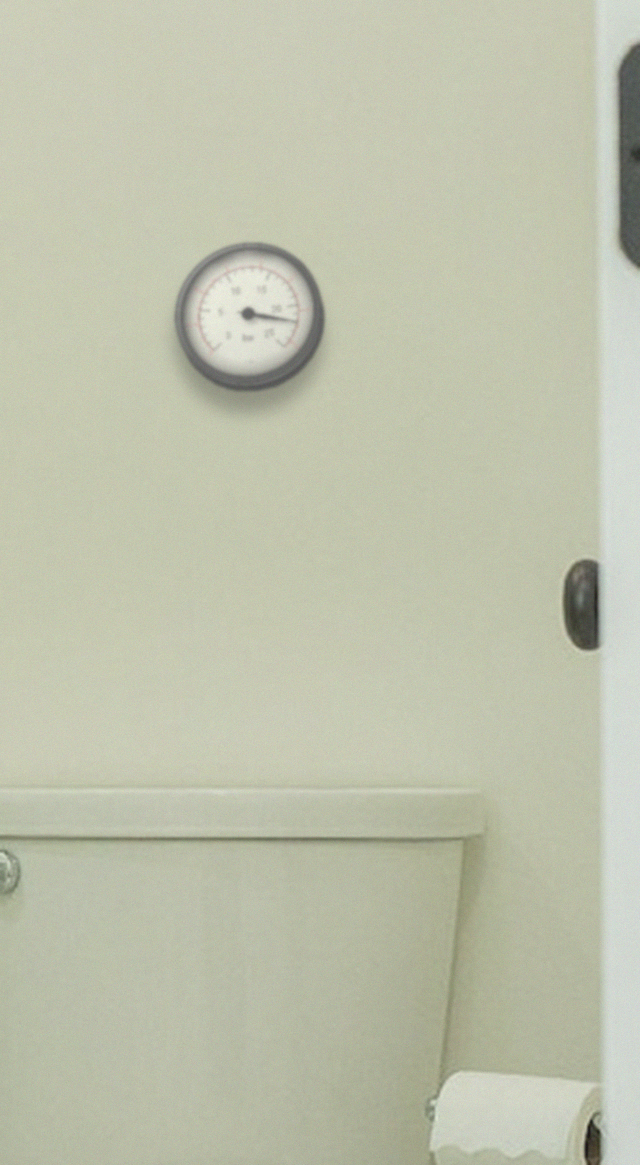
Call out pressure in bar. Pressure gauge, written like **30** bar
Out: **22** bar
